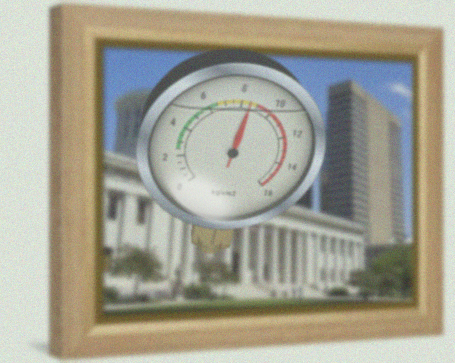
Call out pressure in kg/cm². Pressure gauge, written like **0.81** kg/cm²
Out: **8.5** kg/cm²
